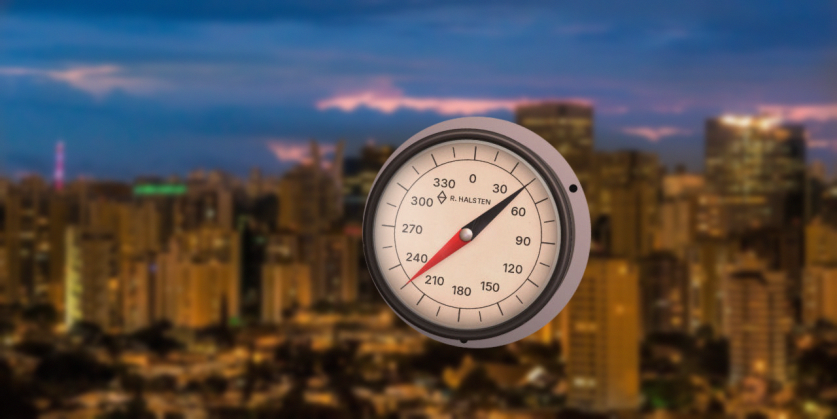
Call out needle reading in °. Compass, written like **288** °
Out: **225** °
